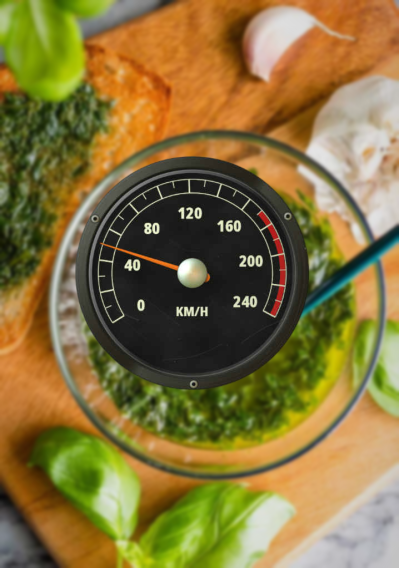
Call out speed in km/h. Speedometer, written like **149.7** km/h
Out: **50** km/h
